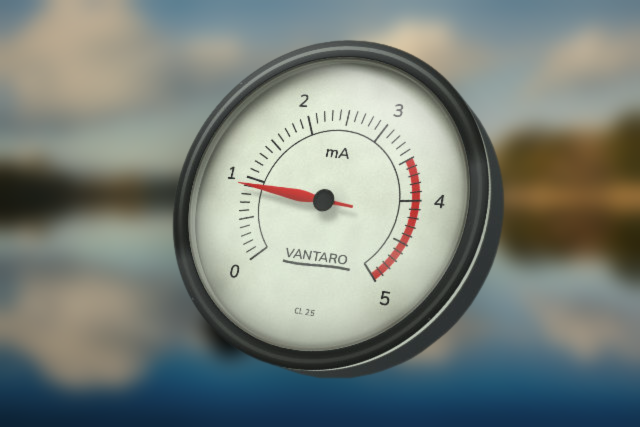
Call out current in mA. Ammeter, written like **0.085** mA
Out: **0.9** mA
